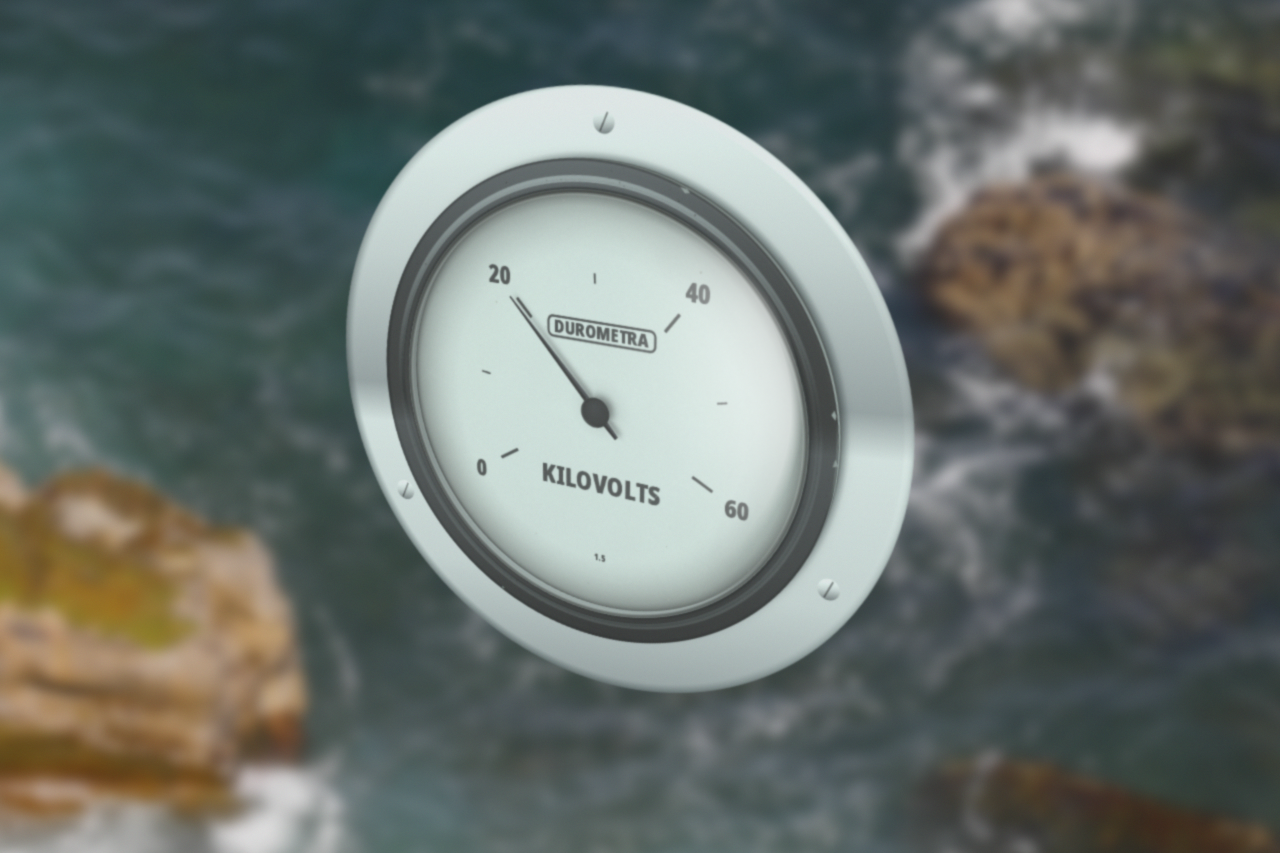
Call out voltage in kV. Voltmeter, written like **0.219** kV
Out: **20** kV
